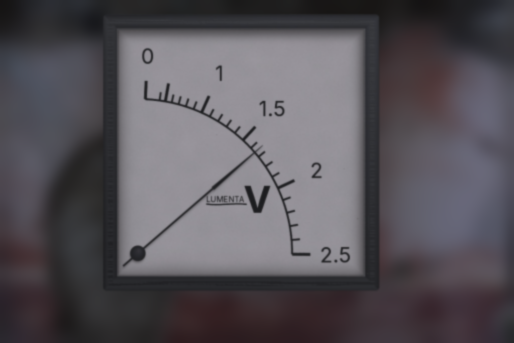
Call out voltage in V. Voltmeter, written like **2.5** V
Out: **1.65** V
